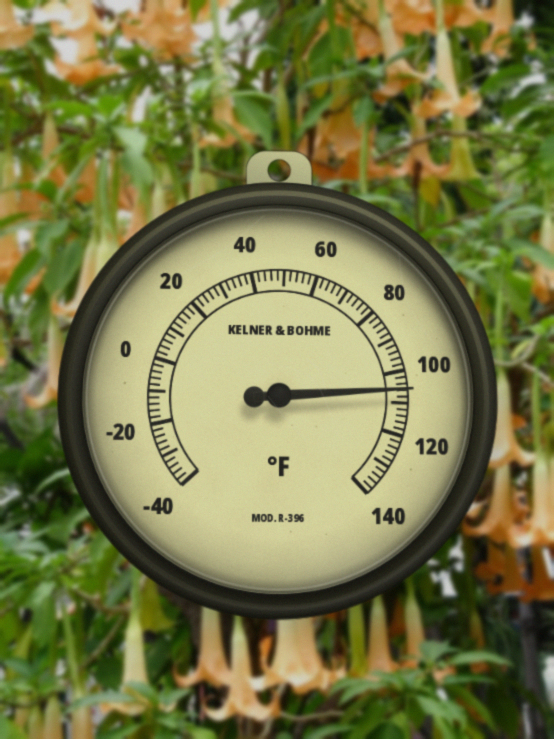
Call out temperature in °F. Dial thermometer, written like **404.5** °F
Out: **106** °F
